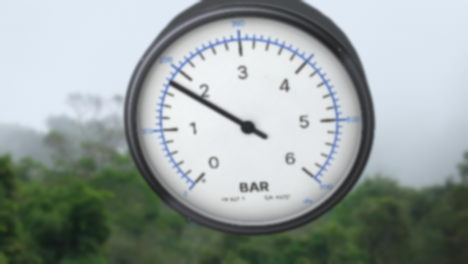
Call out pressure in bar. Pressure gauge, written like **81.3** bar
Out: **1.8** bar
